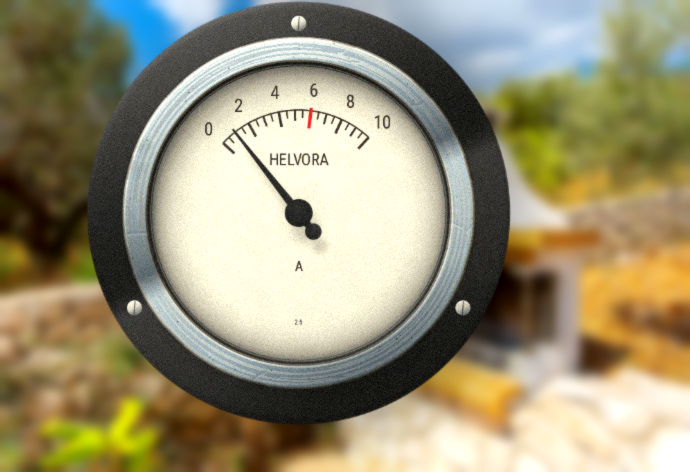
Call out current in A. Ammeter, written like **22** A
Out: **1** A
